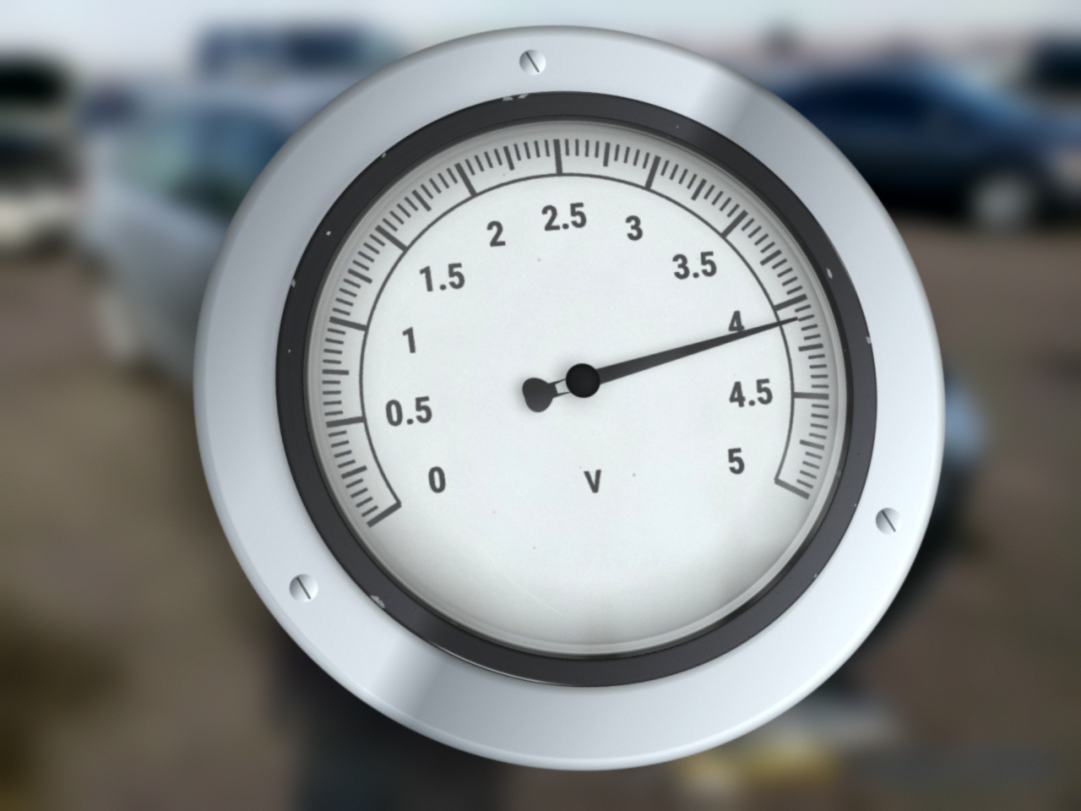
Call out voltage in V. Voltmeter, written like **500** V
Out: **4.1** V
